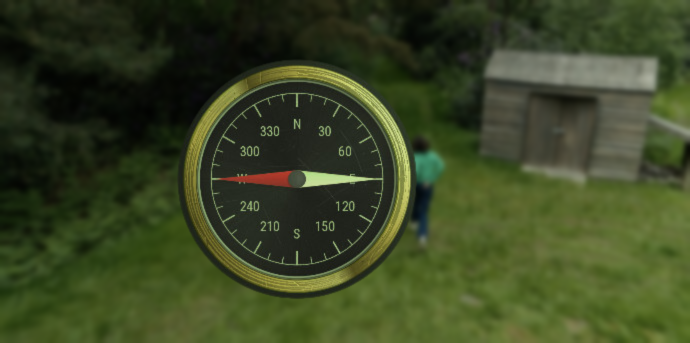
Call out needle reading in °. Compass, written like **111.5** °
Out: **270** °
